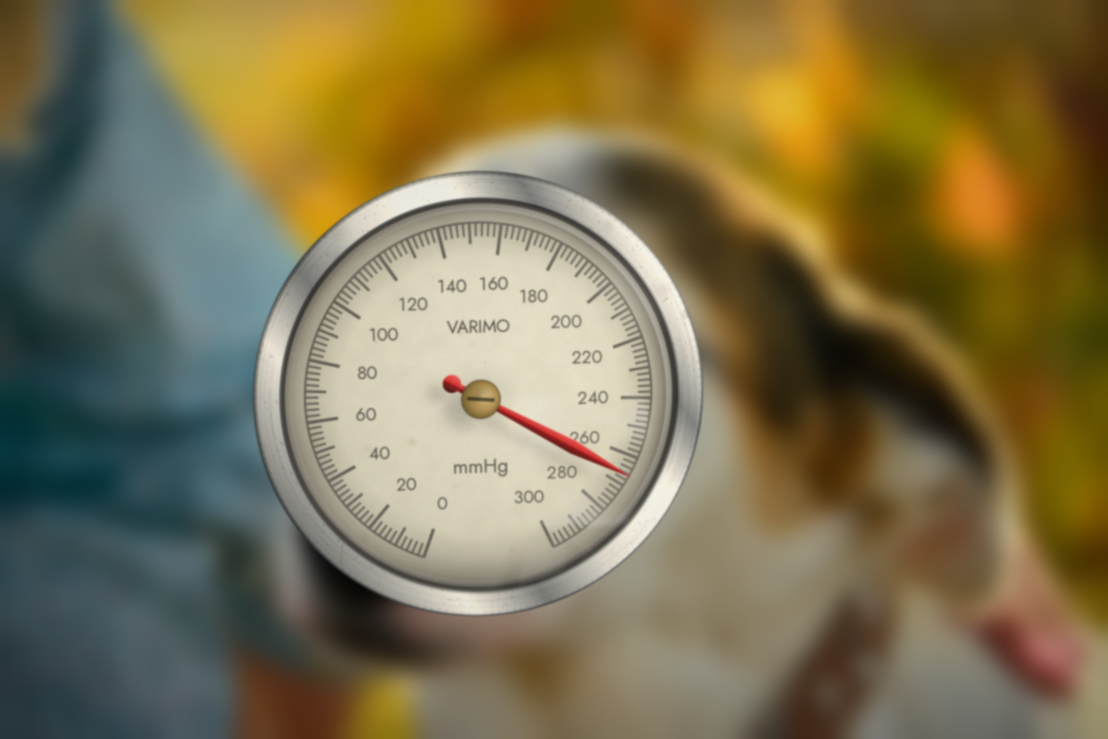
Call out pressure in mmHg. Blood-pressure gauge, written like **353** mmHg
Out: **266** mmHg
